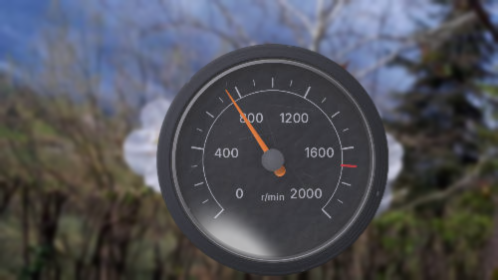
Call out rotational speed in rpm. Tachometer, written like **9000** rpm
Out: **750** rpm
